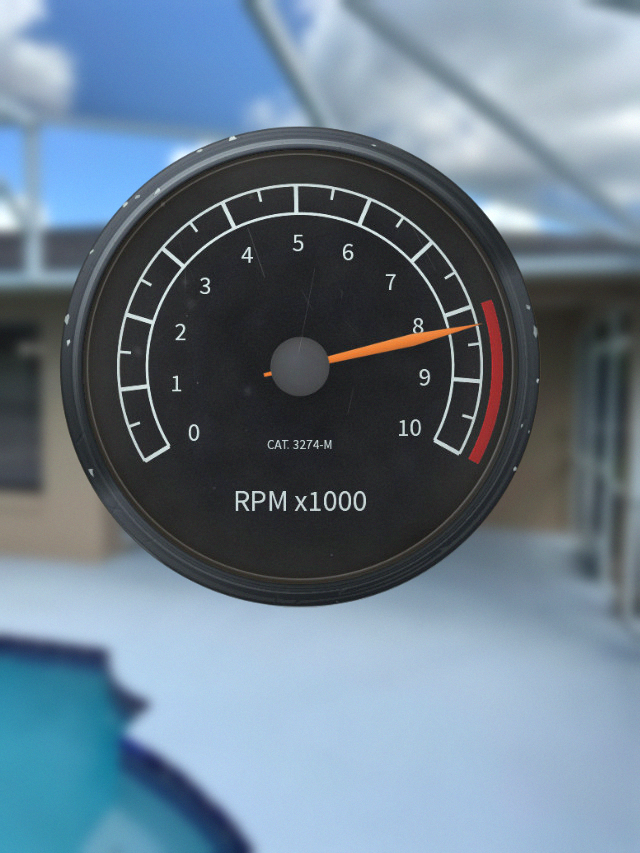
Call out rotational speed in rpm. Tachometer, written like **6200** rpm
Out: **8250** rpm
